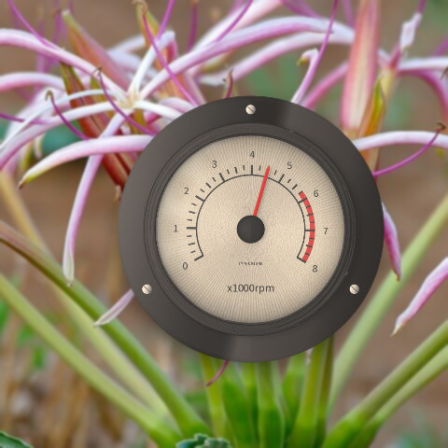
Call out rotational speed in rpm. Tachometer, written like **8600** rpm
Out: **4500** rpm
